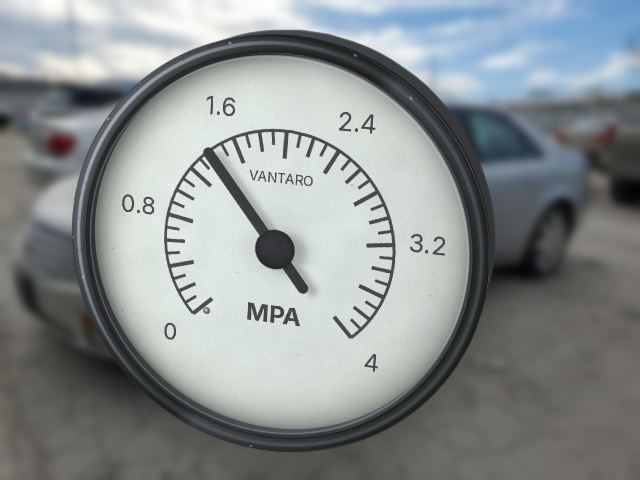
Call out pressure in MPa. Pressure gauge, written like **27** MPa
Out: **1.4** MPa
